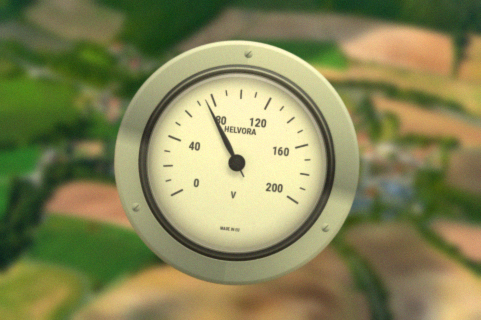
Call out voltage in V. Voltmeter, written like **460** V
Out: **75** V
